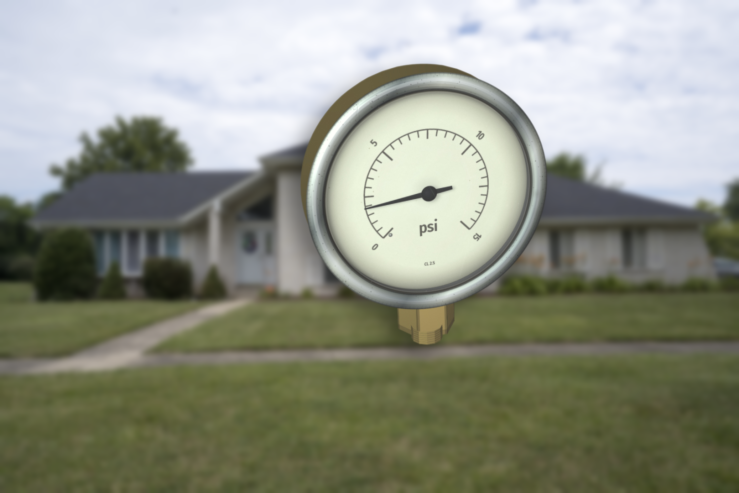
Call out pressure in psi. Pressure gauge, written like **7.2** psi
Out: **2** psi
